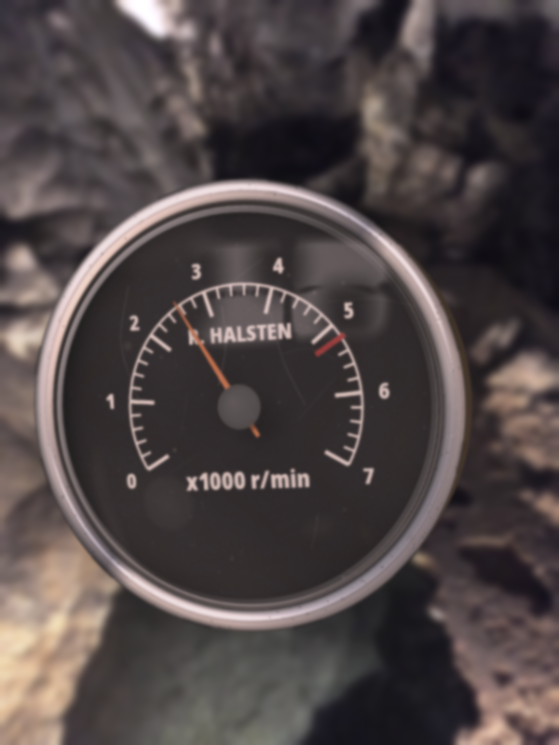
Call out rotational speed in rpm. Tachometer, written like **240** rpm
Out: **2600** rpm
